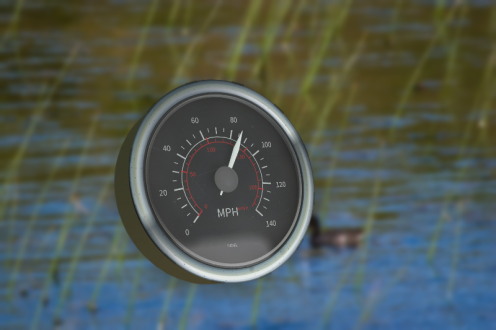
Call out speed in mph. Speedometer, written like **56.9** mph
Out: **85** mph
